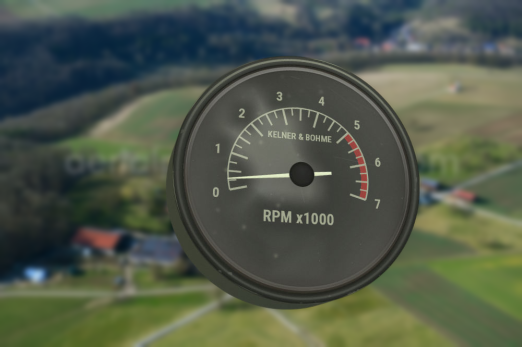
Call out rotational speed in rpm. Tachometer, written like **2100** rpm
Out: **250** rpm
